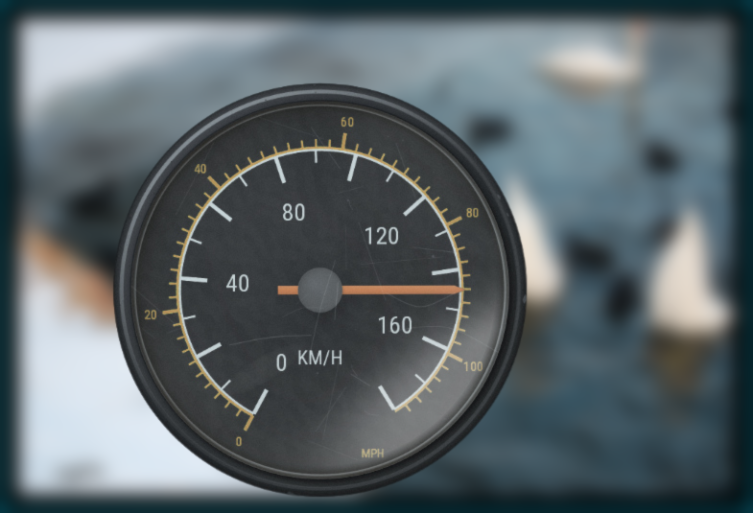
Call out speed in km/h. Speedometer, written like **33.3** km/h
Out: **145** km/h
